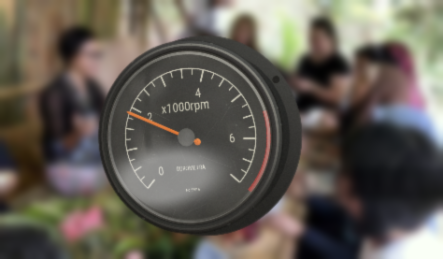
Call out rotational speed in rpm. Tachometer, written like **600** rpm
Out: **1875** rpm
